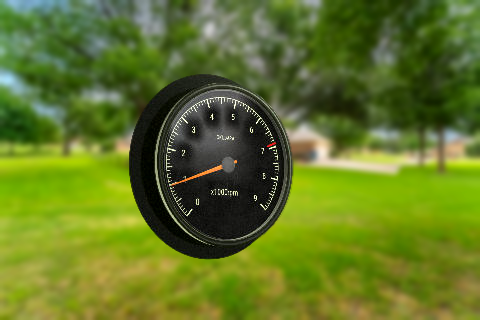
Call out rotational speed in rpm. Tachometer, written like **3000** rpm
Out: **1000** rpm
